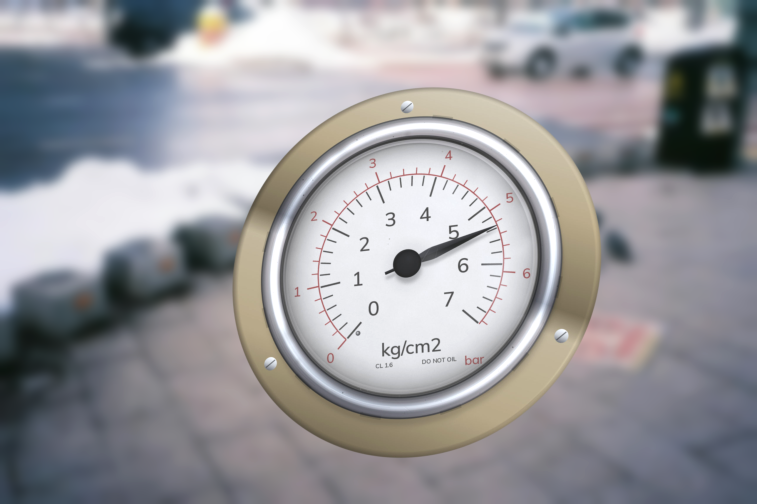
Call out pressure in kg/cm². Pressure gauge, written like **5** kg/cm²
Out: **5.4** kg/cm²
